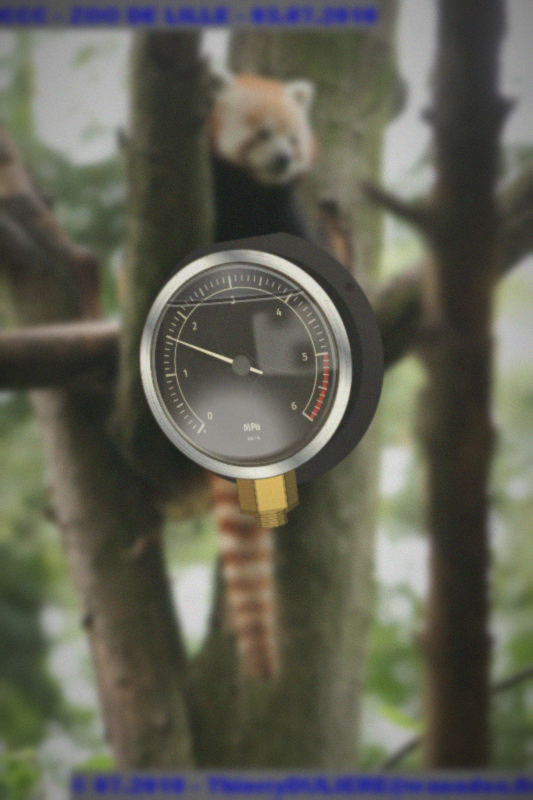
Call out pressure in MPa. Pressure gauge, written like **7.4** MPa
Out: **1.6** MPa
